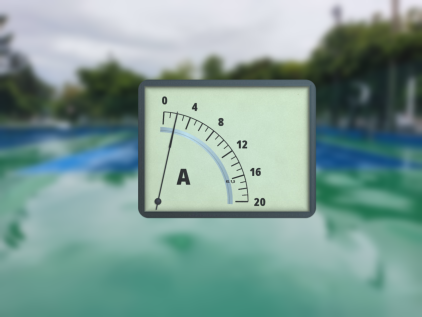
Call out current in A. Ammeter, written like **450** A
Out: **2** A
